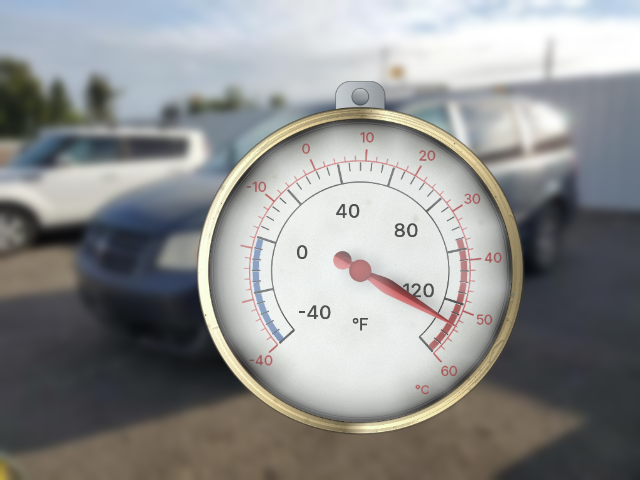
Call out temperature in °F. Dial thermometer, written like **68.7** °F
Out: **128** °F
